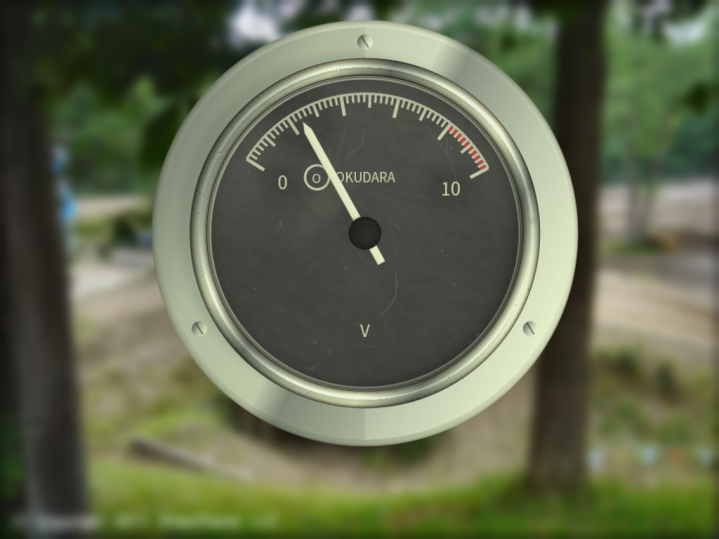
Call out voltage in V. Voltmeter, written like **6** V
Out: **2.4** V
